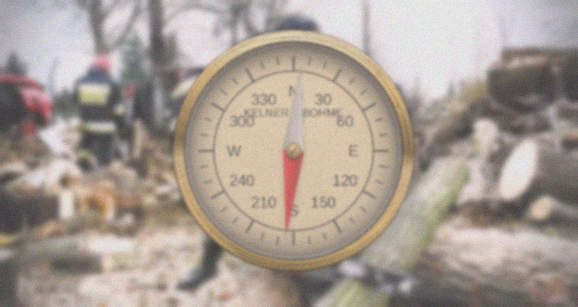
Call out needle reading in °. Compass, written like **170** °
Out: **185** °
